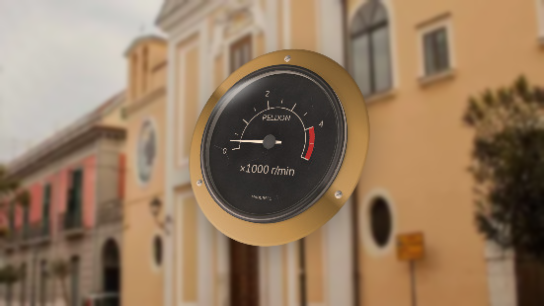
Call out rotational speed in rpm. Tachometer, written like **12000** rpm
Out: **250** rpm
